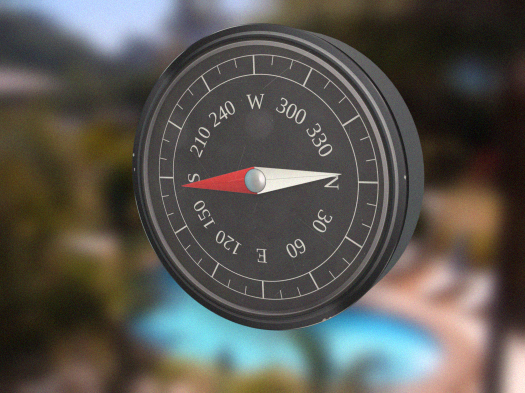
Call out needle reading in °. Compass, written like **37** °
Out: **175** °
